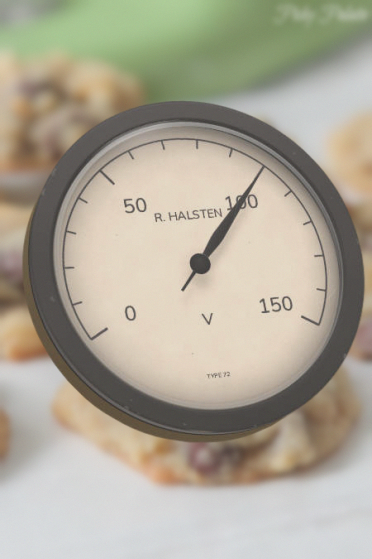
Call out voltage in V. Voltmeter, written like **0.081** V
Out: **100** V
